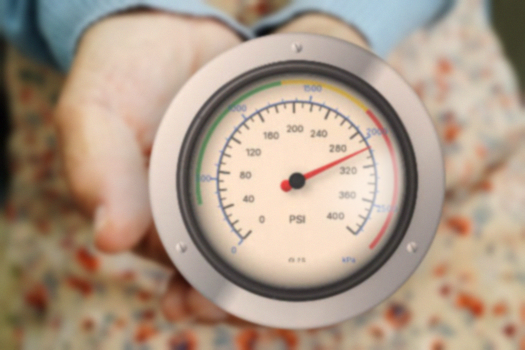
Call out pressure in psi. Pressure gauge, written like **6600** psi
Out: **300** psi
